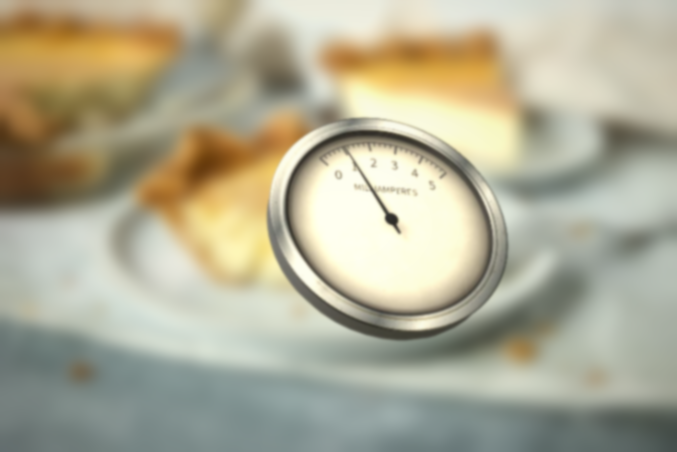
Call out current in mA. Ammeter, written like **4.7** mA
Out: **1** mA
